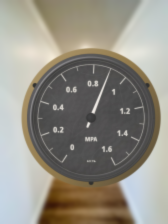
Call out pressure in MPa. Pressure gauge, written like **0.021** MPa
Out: **0.9** MPa
